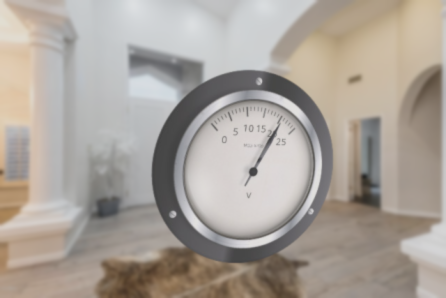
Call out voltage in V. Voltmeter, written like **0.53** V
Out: **20** V
